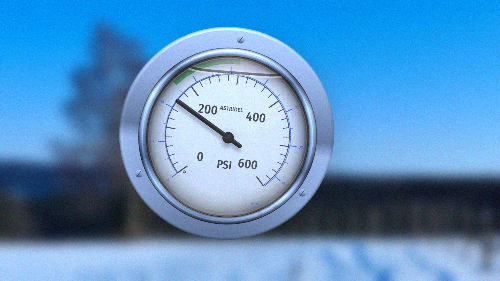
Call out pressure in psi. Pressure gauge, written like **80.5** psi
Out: **160** psi
